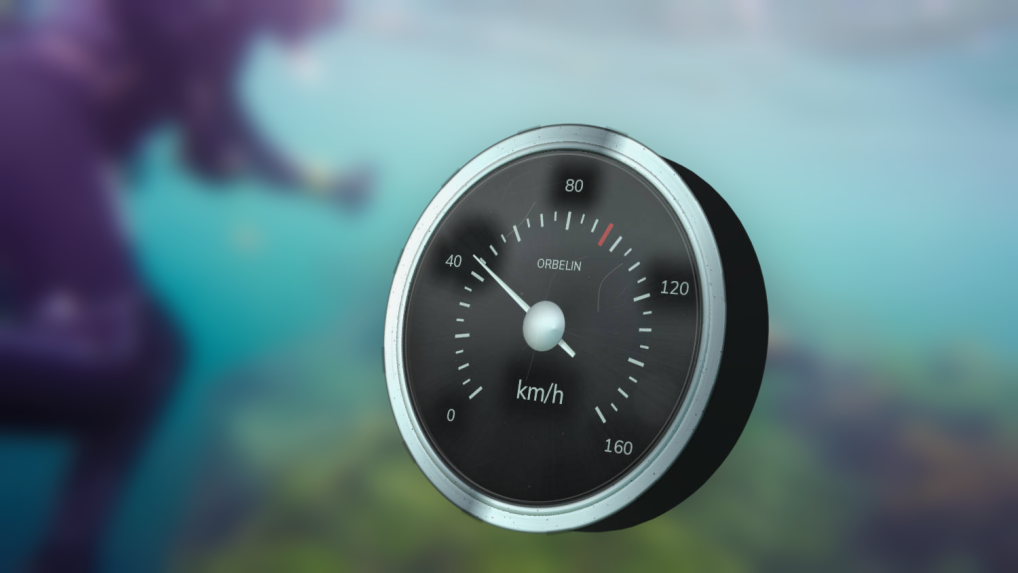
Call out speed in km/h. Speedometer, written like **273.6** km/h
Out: **45** km/h
